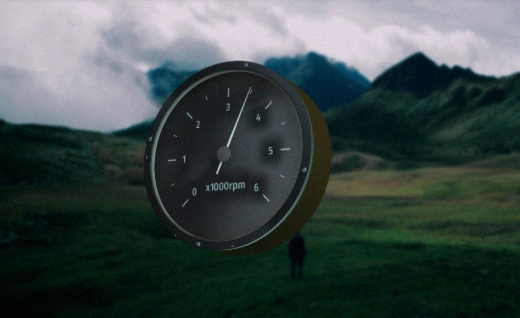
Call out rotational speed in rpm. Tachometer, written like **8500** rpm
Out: **3500** rpm
